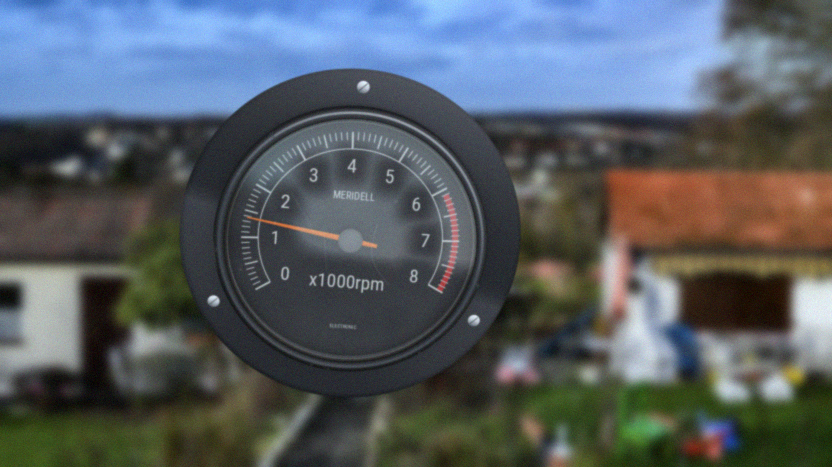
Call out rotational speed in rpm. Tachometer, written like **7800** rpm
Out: **1400** rpm
